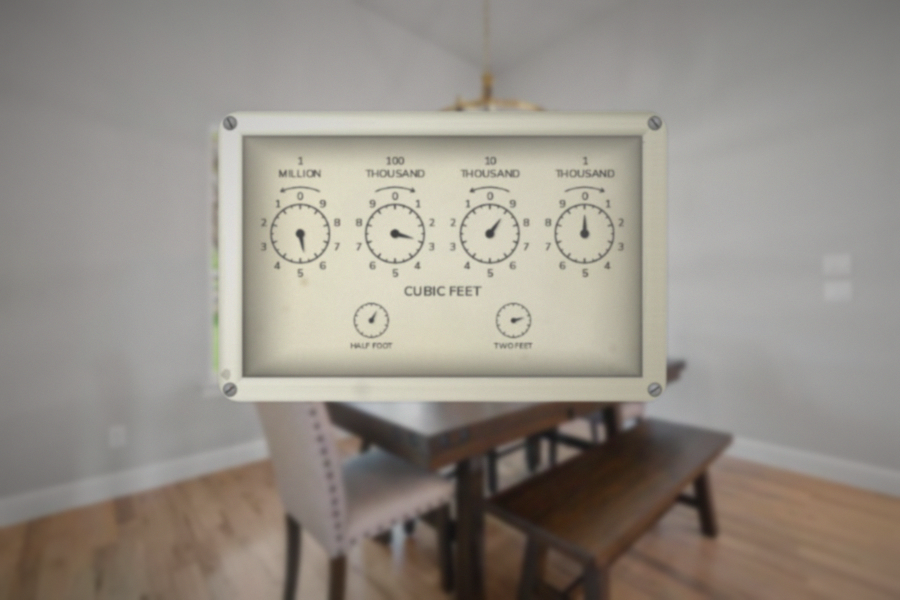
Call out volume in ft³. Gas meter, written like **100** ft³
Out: **529000** ft³
